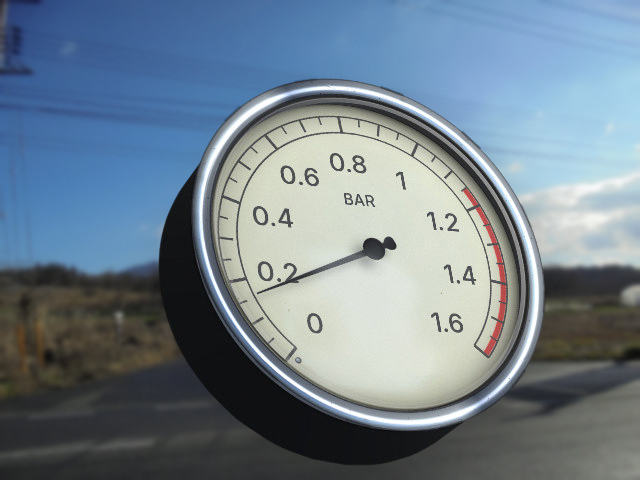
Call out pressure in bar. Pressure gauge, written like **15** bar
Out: **0.15** bar
